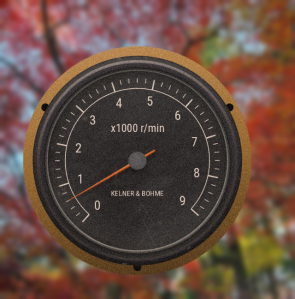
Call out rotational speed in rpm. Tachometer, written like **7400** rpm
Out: **600** rpm
